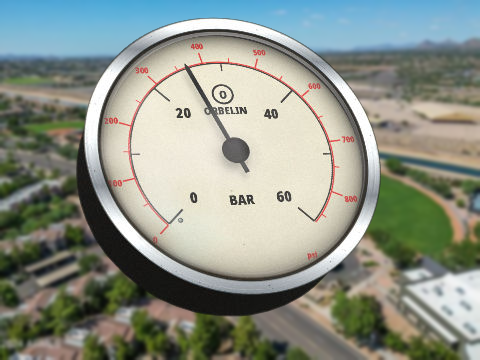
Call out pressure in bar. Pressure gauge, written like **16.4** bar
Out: **25** bar
